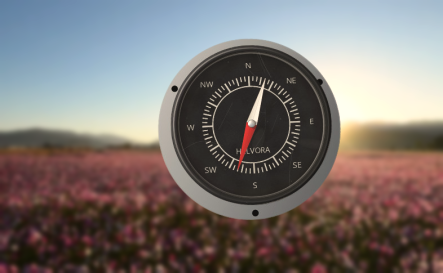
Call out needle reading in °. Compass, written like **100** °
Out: **200** °
